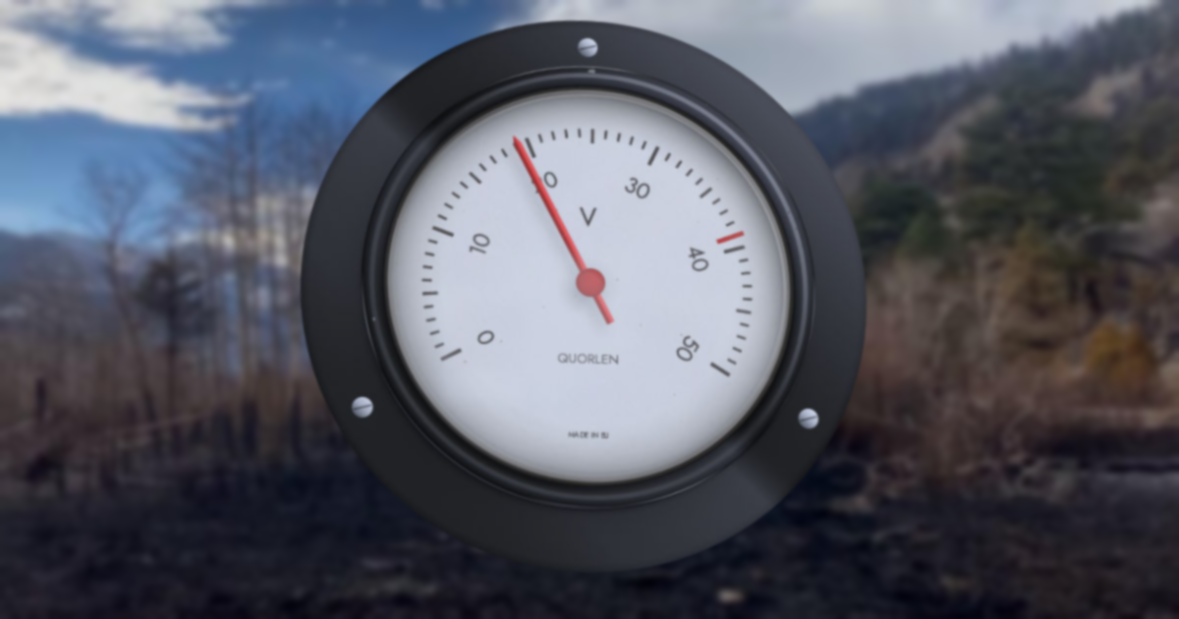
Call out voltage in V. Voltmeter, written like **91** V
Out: **19** V
